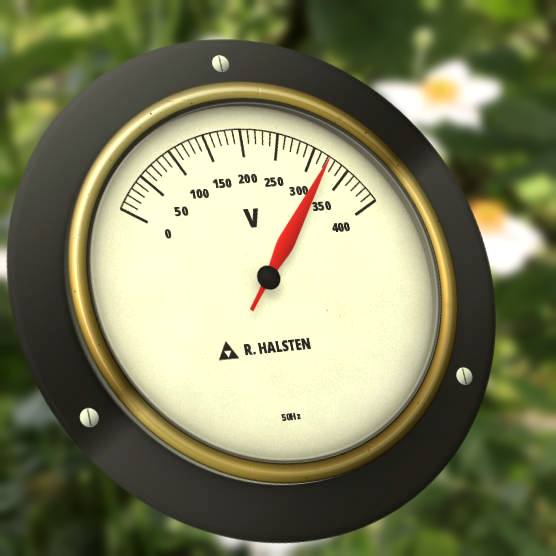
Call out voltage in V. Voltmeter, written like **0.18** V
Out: **320** V
